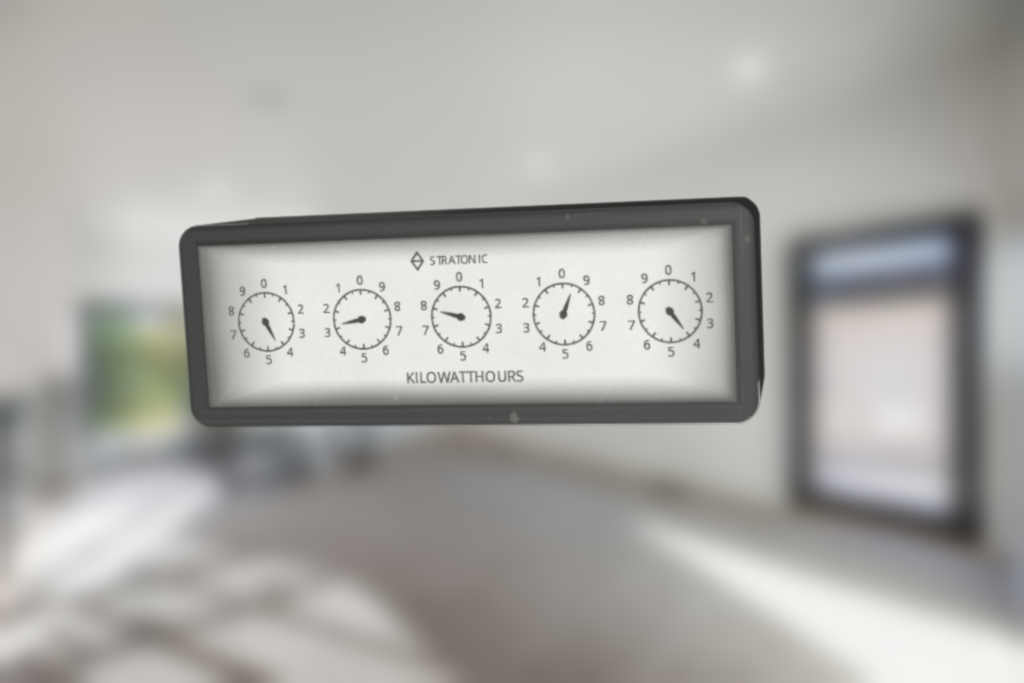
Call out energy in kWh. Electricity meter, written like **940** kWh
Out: **42794** kWh
